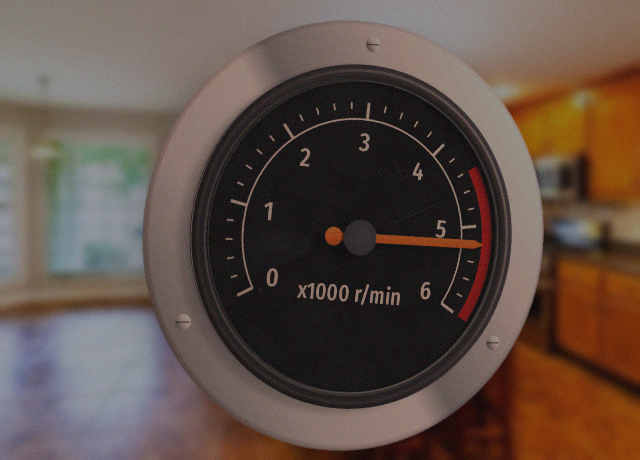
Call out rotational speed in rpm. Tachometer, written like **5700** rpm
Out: **5200** rpm
